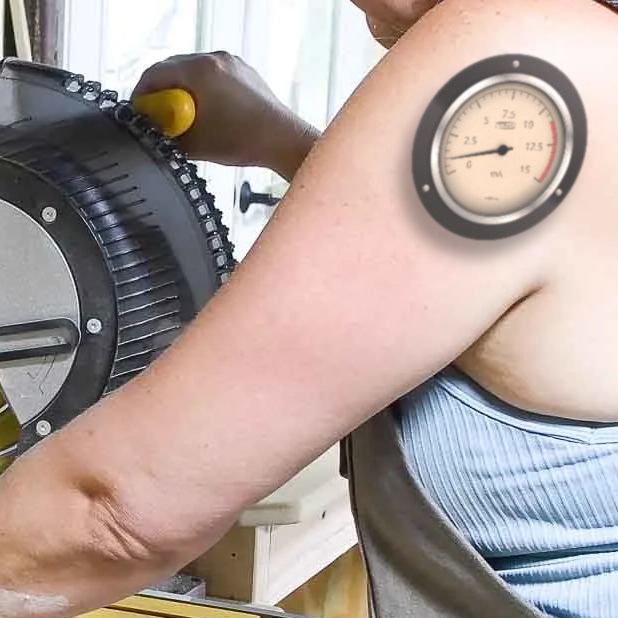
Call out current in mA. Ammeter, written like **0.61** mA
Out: **1** mA
